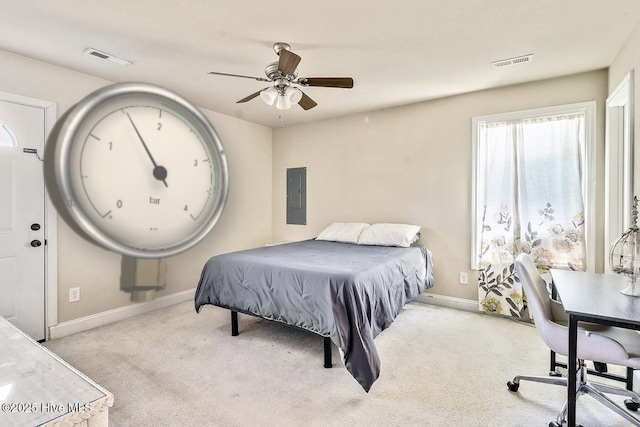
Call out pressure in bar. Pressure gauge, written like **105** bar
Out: **1.5** bar
